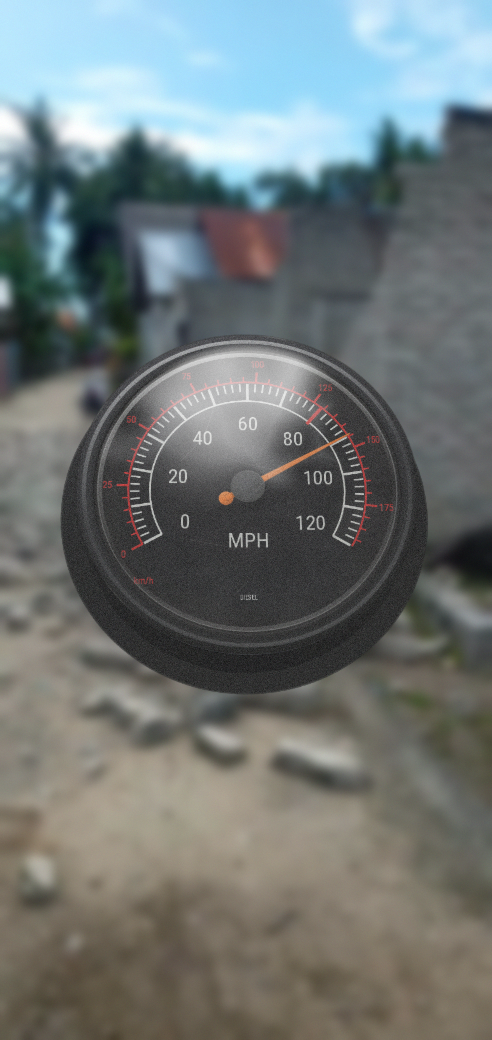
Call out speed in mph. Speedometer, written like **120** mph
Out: **90** mph
